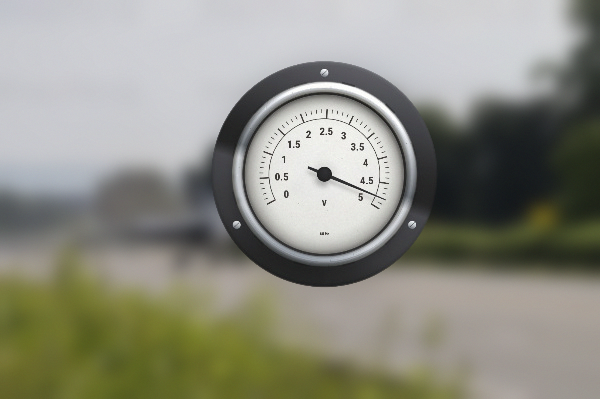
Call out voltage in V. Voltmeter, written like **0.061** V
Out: **4.8** V
